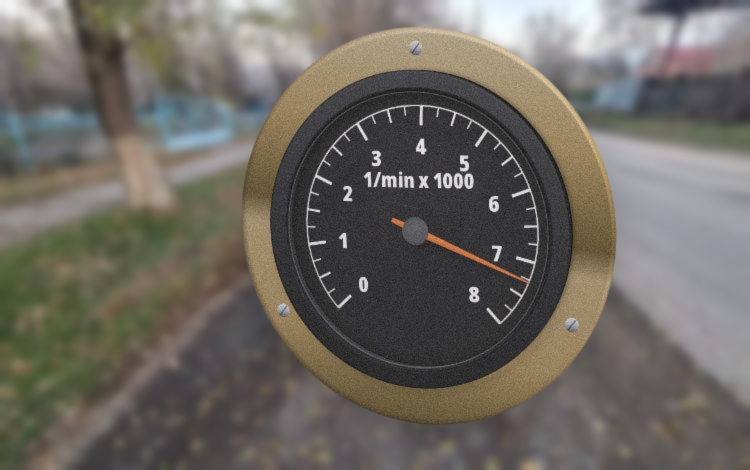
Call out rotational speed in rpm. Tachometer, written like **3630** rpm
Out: **7250** rpm
